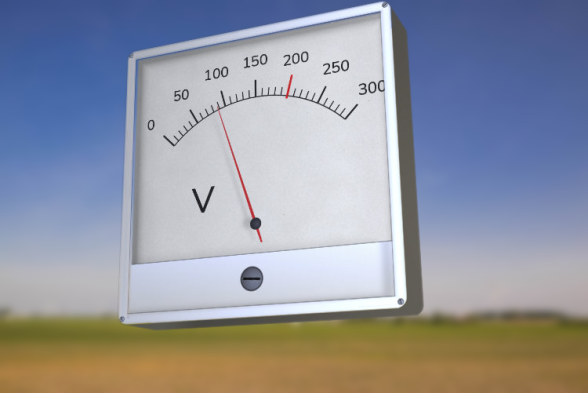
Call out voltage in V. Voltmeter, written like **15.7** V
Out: **90** V
